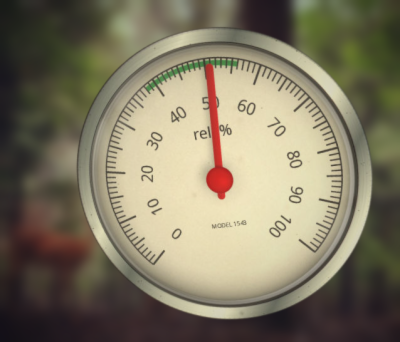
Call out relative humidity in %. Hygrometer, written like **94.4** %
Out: **51** %
